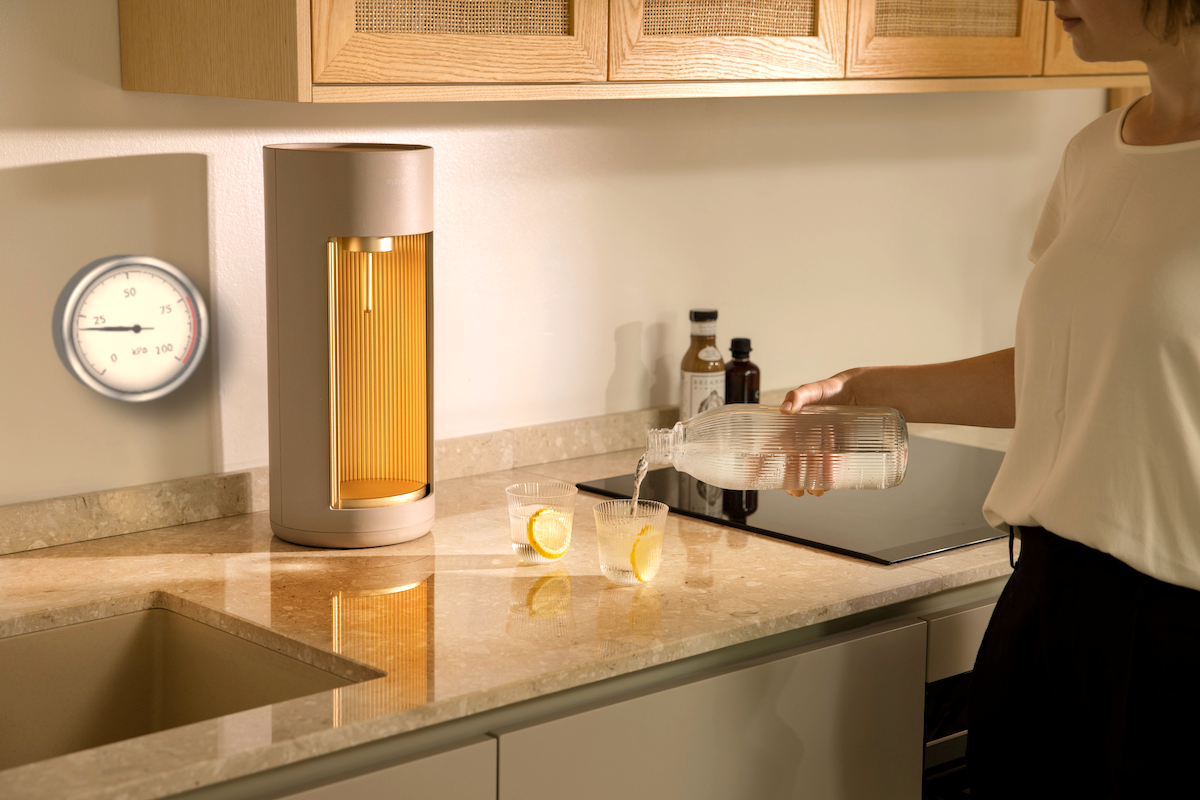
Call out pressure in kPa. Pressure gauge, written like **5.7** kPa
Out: **20** kPa
